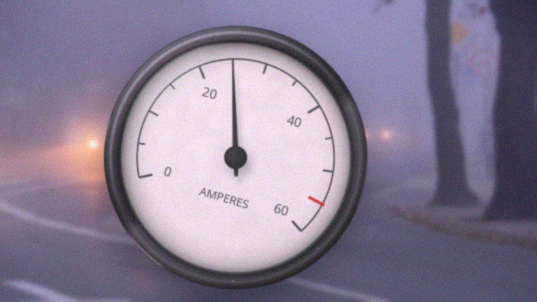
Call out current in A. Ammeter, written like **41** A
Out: **25** A
